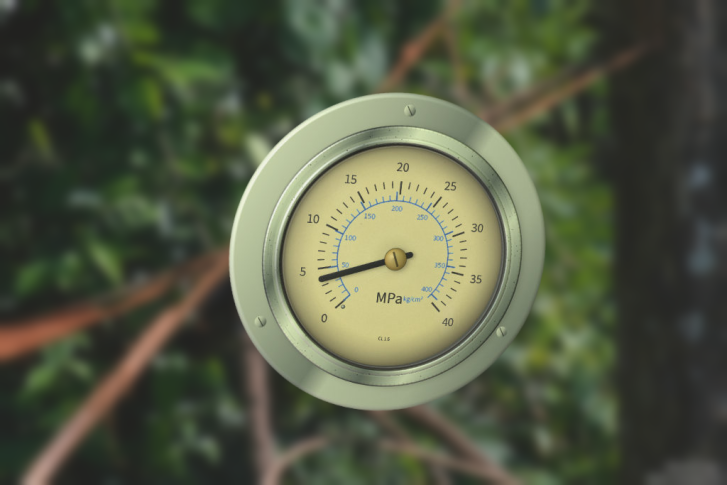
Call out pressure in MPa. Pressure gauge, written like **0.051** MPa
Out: **4** MPa
